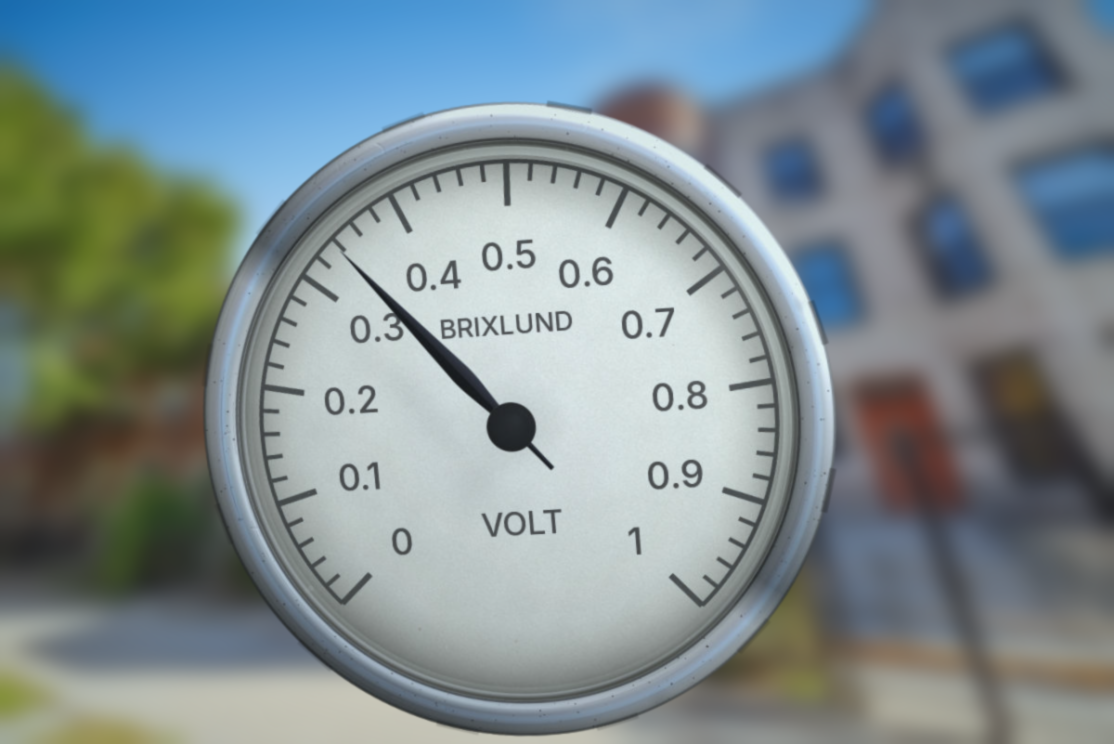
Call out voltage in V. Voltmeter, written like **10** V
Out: **0.34** V
